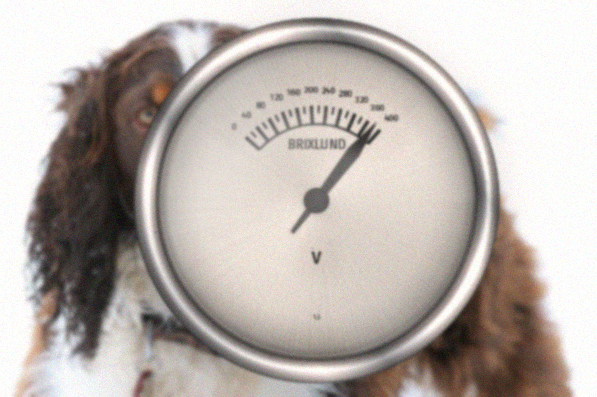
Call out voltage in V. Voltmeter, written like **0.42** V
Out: **380** V
